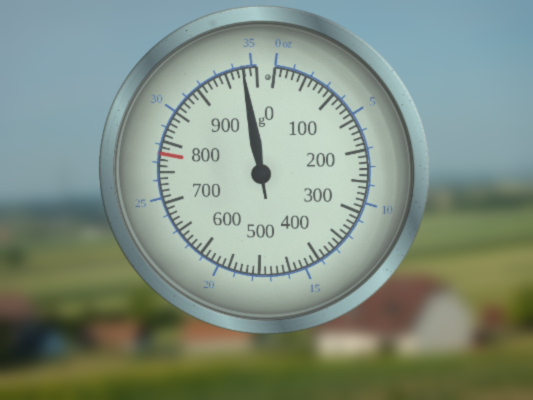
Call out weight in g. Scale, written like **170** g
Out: **980** g
